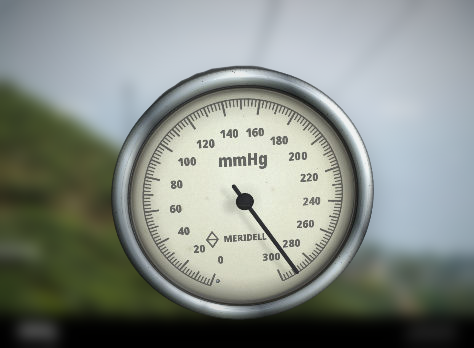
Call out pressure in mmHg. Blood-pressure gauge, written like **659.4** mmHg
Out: **290** mmHg
